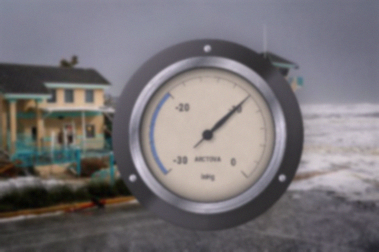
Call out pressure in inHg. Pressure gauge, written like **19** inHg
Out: **-10** inHg
